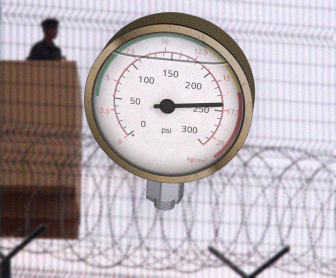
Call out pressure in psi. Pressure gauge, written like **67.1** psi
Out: **240** psi
